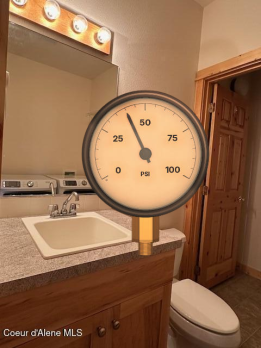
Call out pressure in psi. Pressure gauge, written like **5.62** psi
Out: **40** psi
